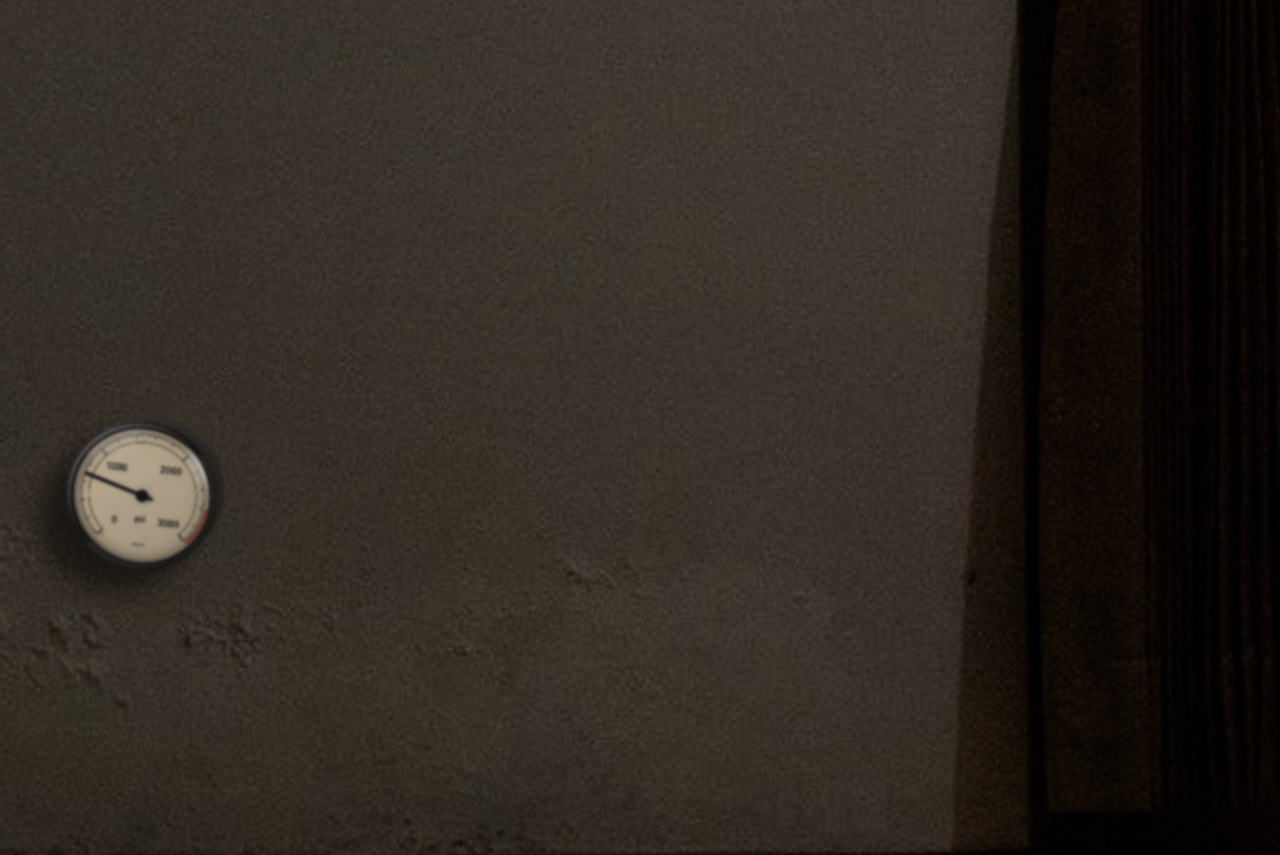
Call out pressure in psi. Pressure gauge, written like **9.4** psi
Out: **700** psi
